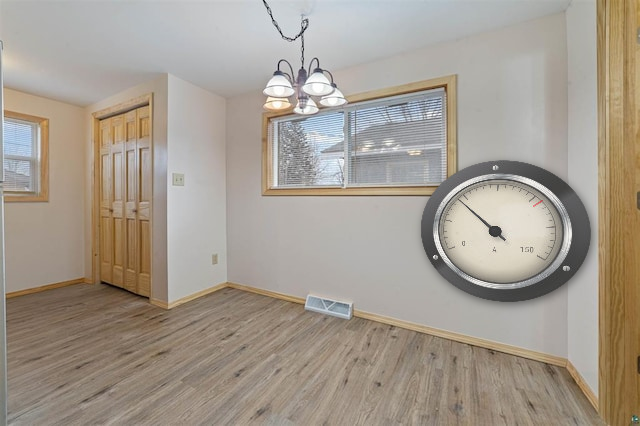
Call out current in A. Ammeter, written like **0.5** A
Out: **45** A
